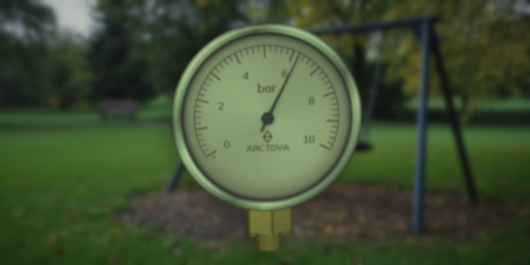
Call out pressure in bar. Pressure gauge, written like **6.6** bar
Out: **6.2** bar
